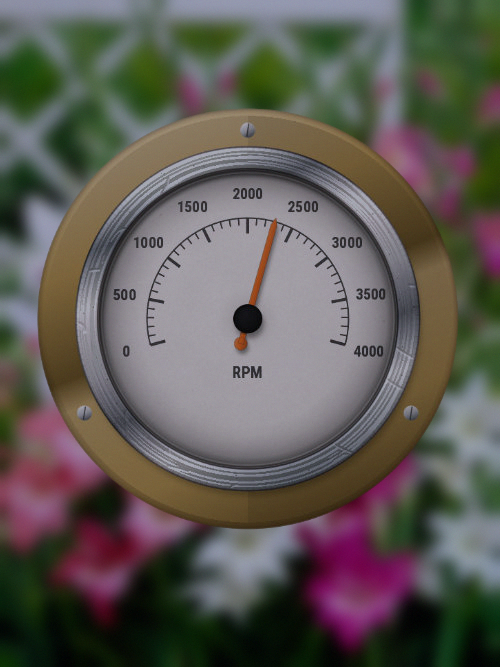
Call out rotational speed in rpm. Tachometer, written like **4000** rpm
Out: **2300** rpm
